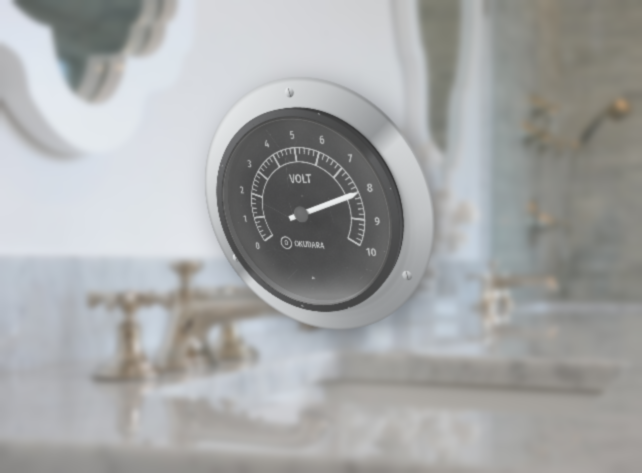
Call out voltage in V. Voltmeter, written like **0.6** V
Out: **8** V
